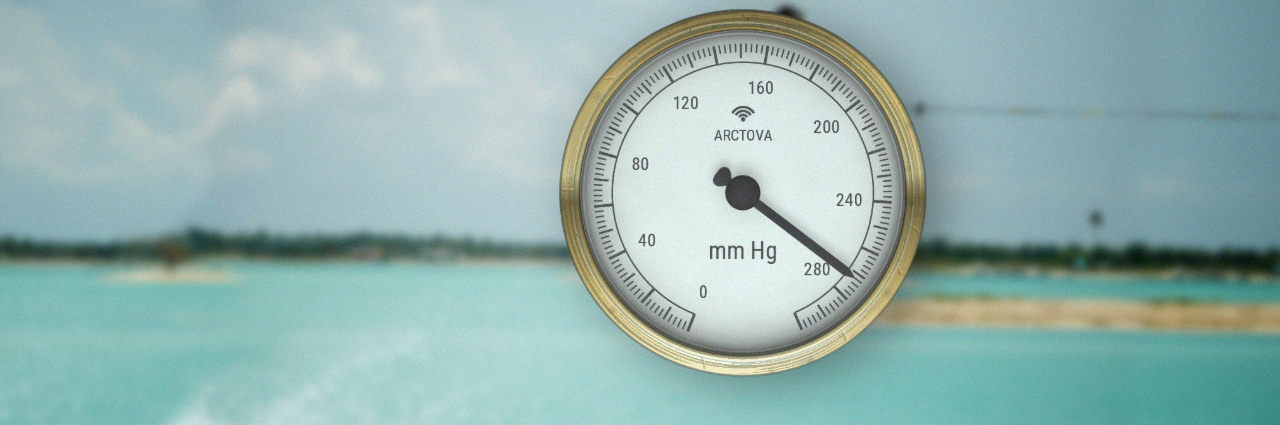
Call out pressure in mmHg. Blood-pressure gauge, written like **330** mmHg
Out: **272** mmHg
